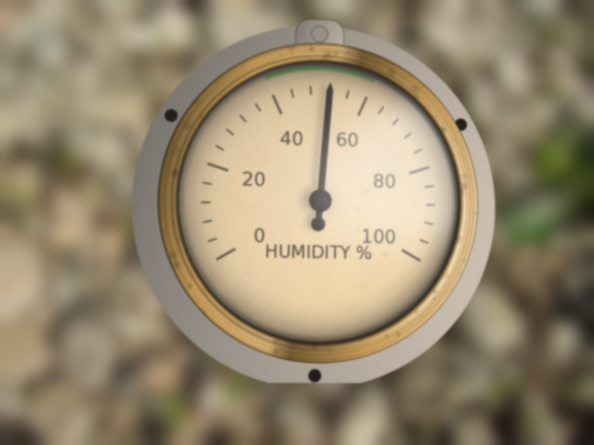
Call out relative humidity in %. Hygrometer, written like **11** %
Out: **52** %
